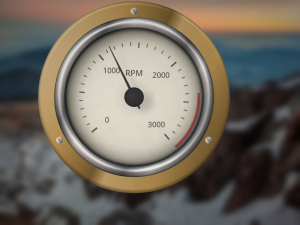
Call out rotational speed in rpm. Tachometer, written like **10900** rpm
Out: **1150** rpm
